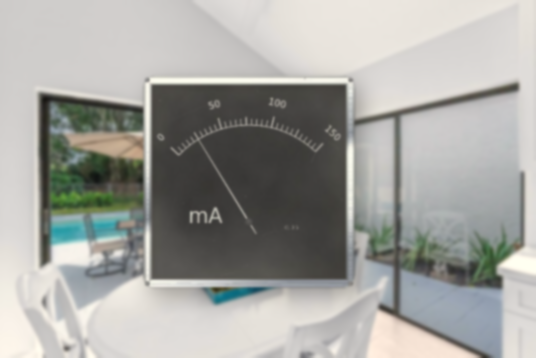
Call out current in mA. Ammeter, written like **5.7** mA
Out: **25** mA
